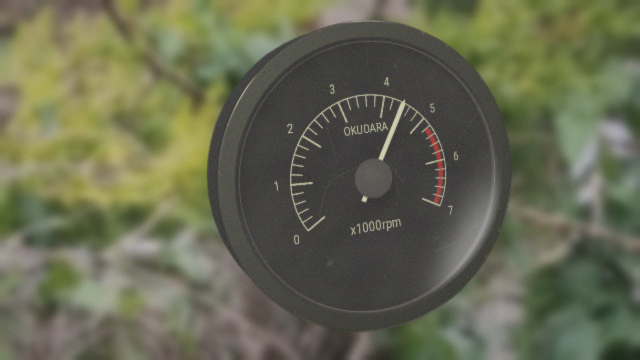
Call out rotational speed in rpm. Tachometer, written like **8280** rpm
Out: **4400** rpm
